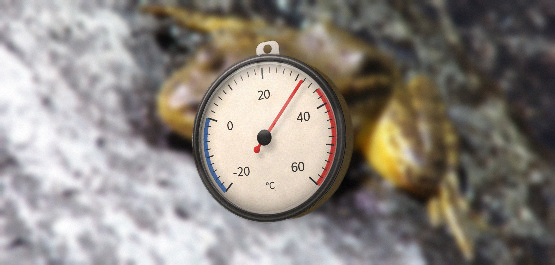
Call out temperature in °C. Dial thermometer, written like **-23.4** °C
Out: **32** °C
